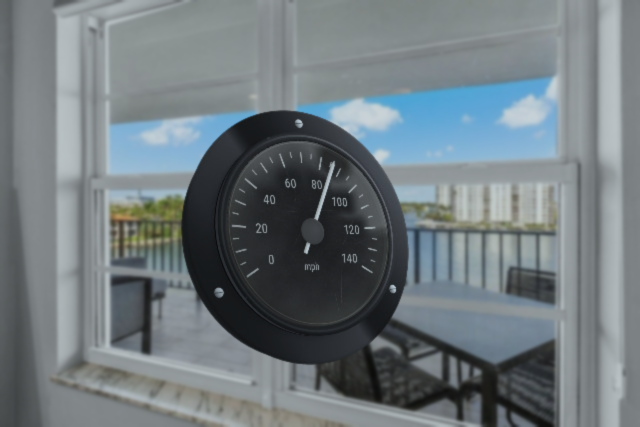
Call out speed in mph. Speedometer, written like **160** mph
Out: **85** mph
